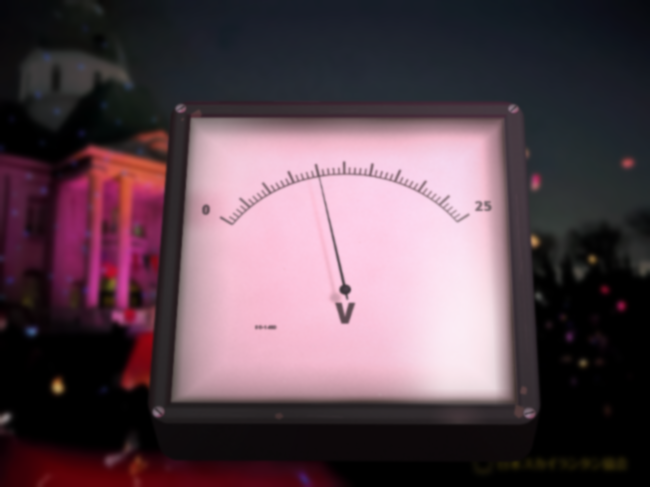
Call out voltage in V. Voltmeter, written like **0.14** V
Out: **10** V
